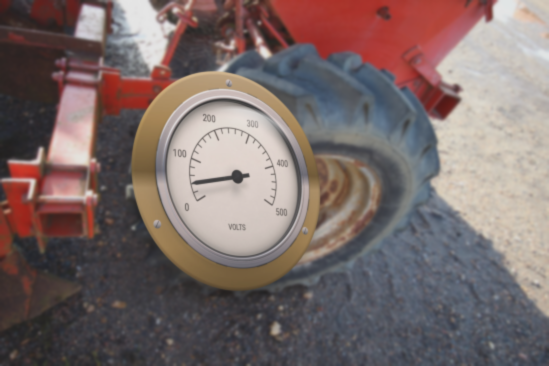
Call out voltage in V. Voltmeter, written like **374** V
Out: **40** V
